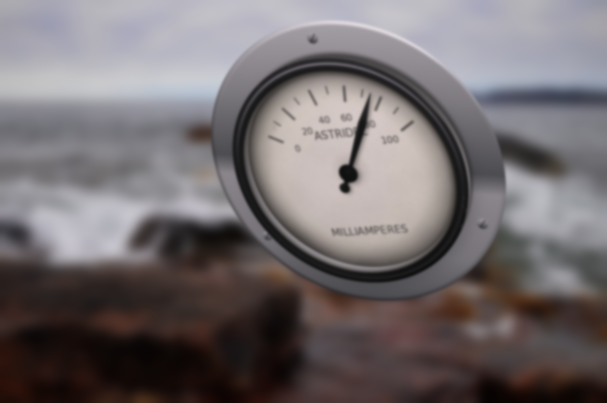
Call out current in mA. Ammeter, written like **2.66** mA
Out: **75** mA
